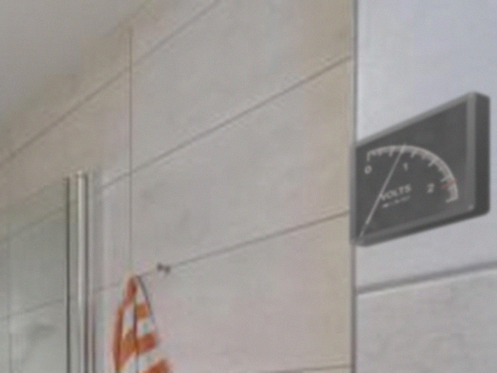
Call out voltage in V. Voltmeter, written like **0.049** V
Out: **0.75** V
